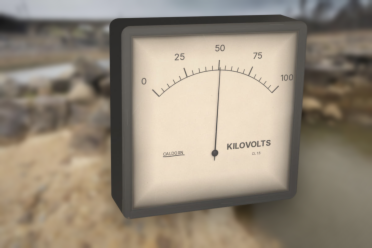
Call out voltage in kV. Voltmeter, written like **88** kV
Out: **50** kV
